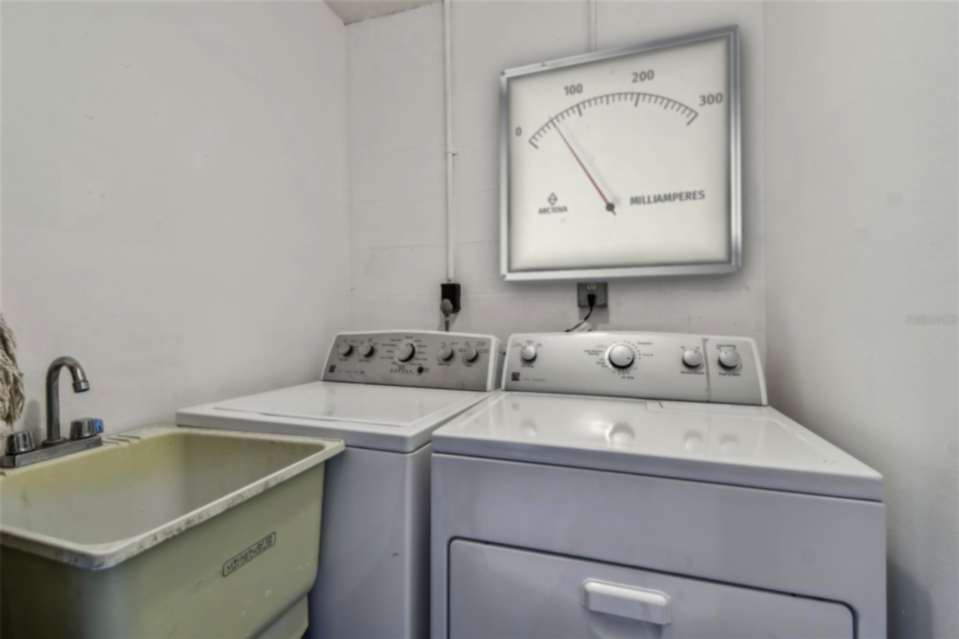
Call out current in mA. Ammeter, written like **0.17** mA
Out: **50** mA
